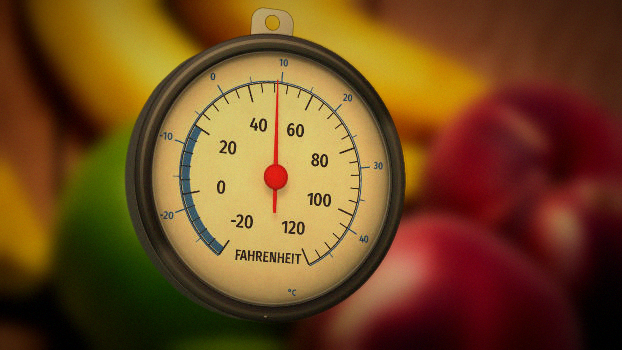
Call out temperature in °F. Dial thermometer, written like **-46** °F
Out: **48** °F
